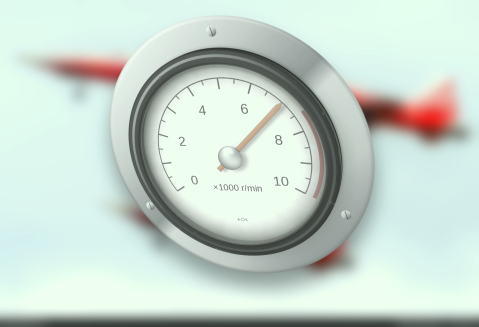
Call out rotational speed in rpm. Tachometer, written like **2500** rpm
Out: **7000** rpm
